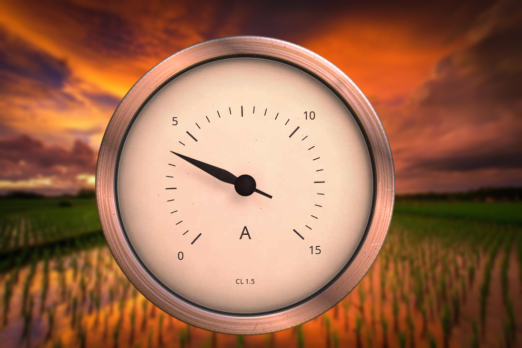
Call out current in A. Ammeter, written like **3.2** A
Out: **4** A
